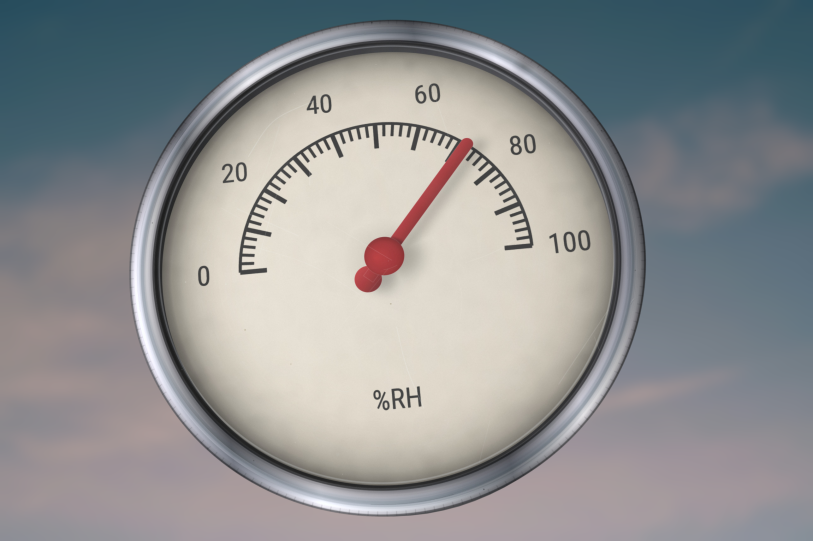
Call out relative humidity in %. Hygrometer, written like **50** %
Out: **72** %
